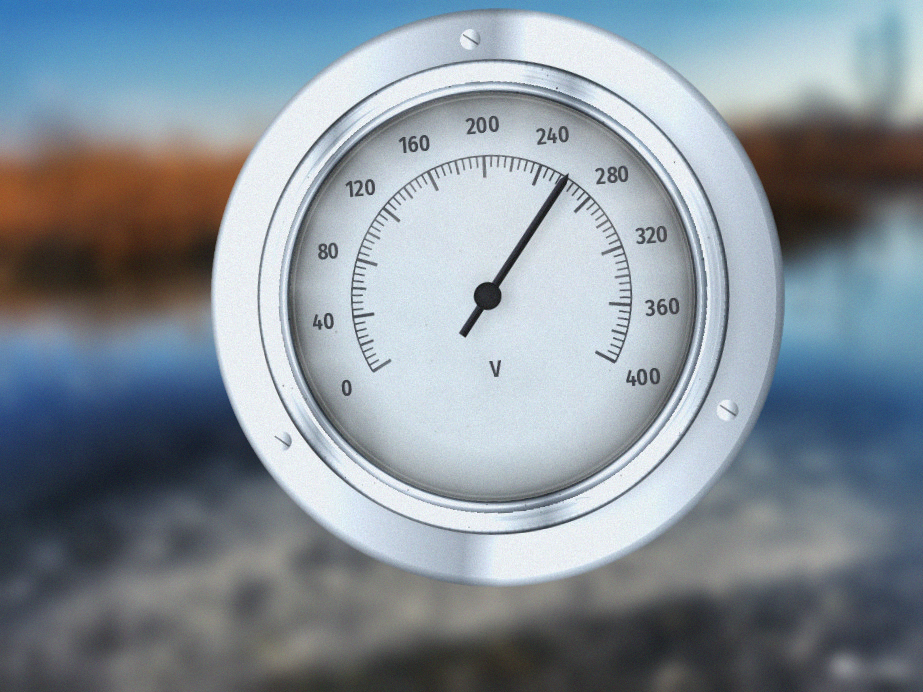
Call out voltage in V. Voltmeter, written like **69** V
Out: **260** V
